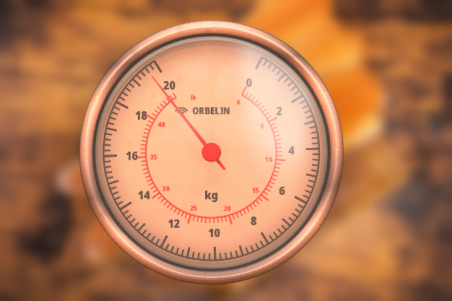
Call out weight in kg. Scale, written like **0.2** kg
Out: **19.6** kg
